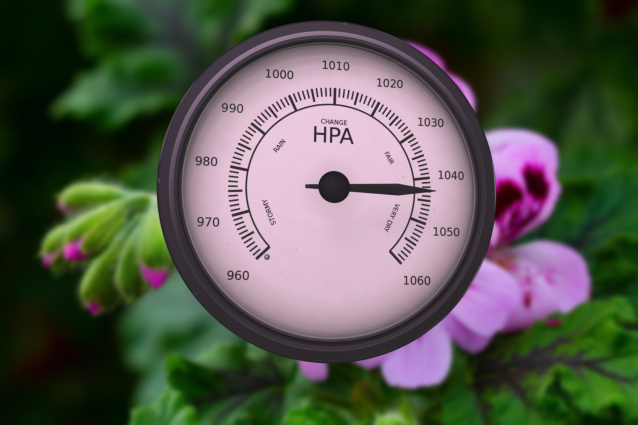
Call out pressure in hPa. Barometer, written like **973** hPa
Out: **1043** hPa
